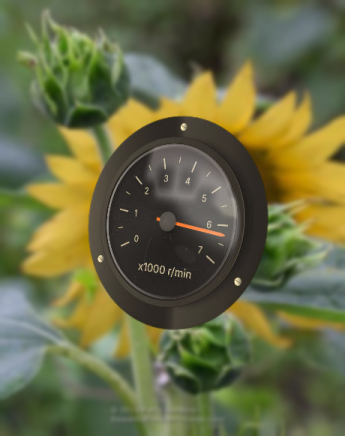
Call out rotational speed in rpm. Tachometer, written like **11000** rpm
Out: **6250** rpm
